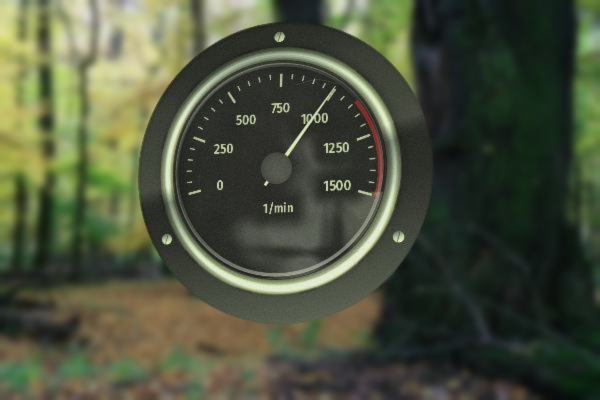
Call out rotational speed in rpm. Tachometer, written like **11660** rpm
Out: **1000** rpm
